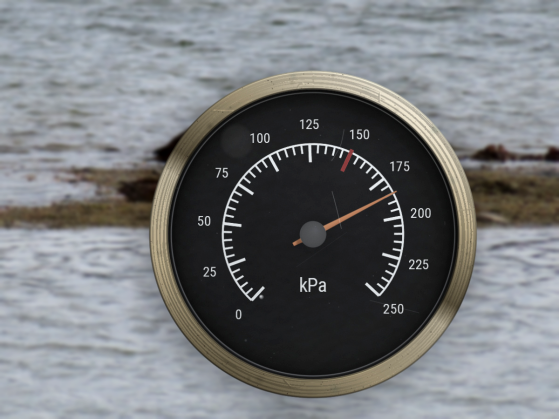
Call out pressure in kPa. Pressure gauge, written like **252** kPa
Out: **185** kPa
